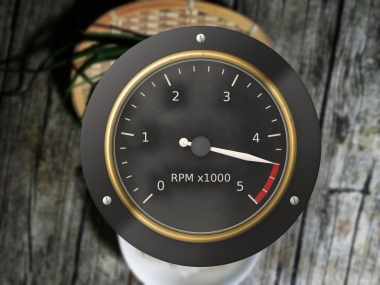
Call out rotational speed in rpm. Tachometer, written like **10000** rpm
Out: **4400** rpm
